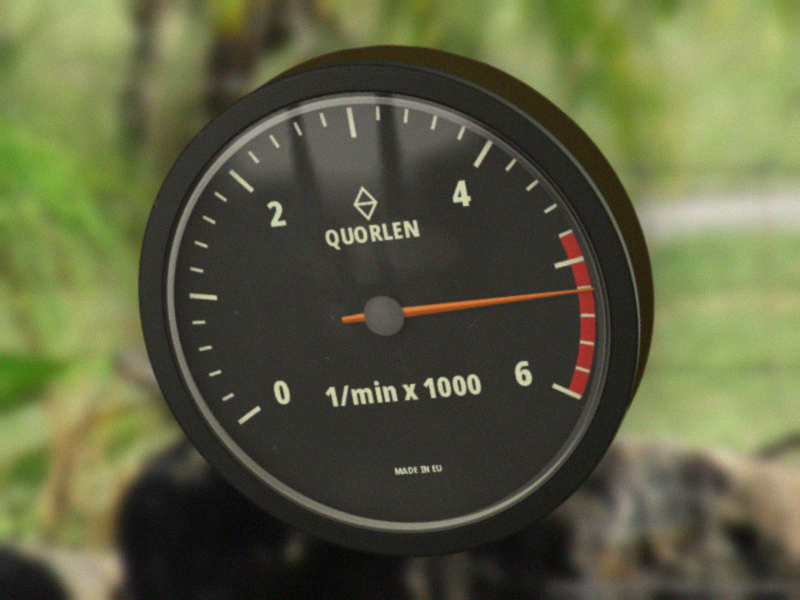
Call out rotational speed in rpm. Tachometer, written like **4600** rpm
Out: **5200** rpm
